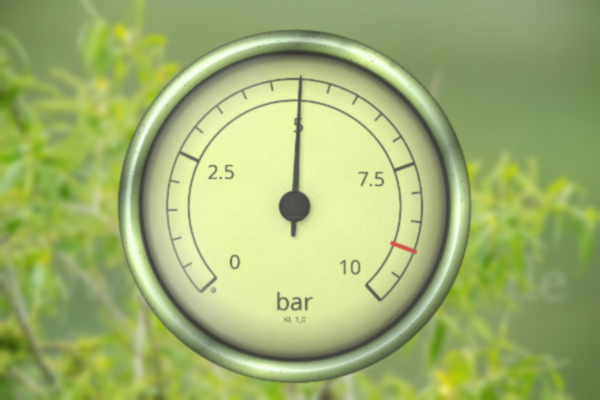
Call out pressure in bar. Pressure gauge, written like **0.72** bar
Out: **5** bar
